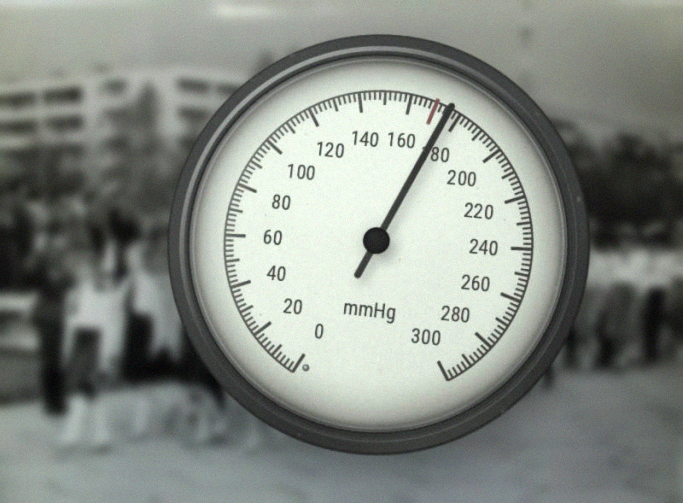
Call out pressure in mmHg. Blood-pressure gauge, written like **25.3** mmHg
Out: **176** mmHg
